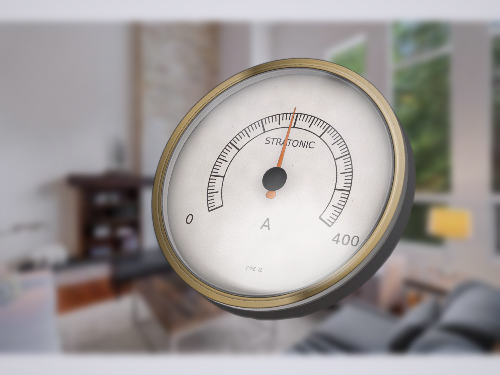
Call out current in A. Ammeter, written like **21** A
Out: **200** A
